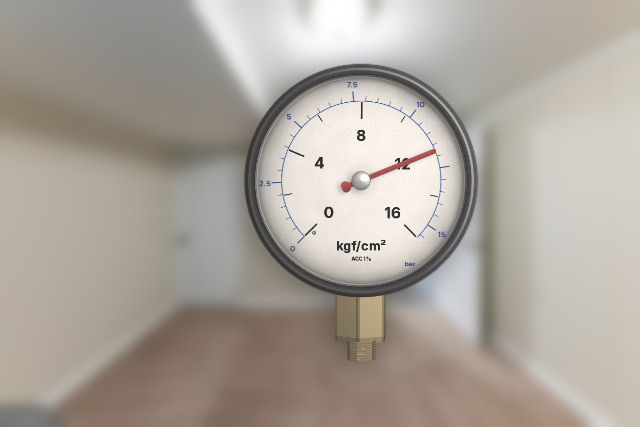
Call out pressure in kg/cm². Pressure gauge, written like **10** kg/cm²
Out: **12** kg/cm²
